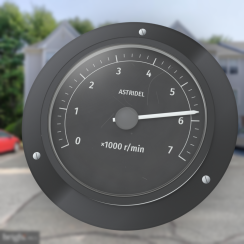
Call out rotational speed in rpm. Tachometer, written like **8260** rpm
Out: **5800** rpm
